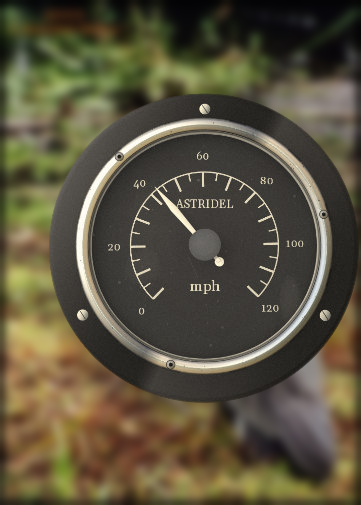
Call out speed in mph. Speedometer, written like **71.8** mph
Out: **42.5** mph
